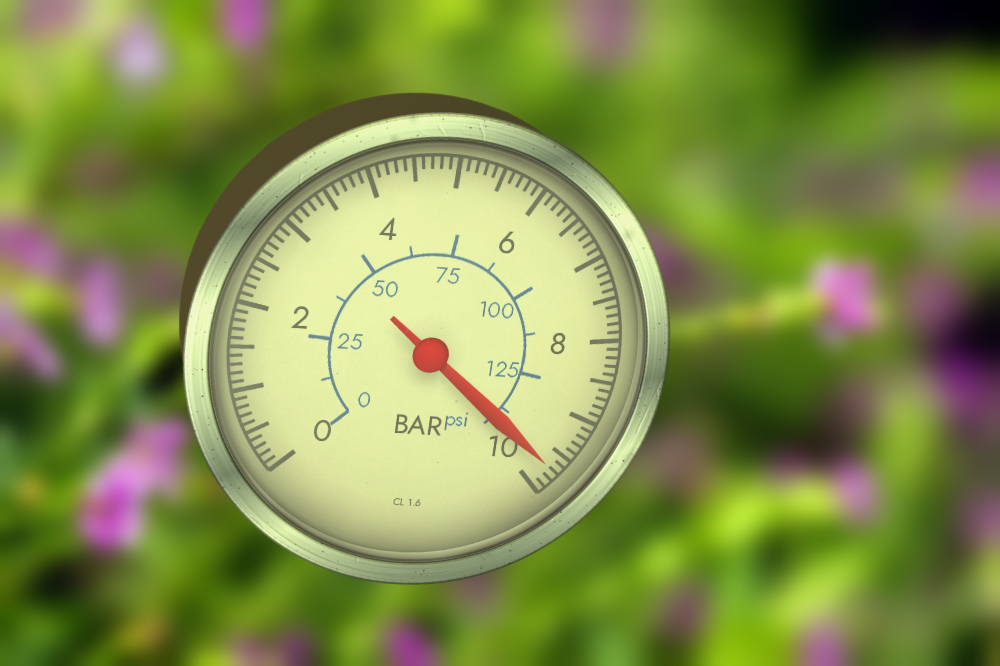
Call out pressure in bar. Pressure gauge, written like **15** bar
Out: **9.7** bar
